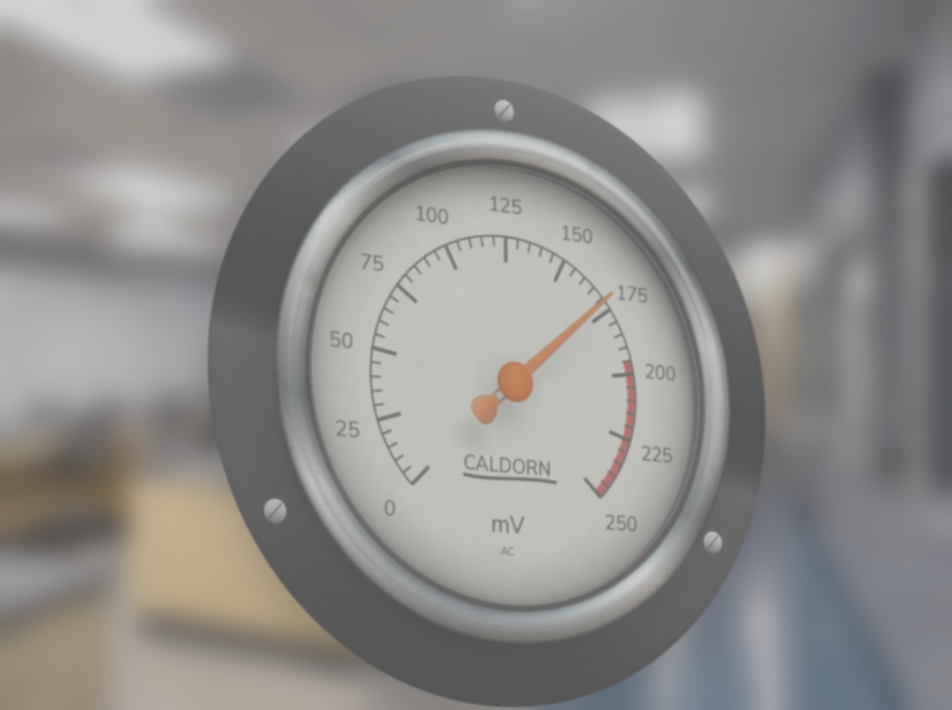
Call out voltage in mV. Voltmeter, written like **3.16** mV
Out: **170** mV
